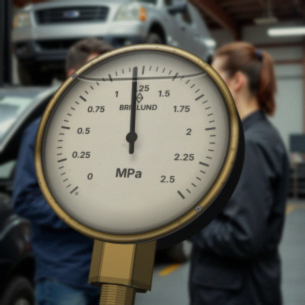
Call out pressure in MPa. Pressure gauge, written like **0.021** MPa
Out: **1.2** MPa
